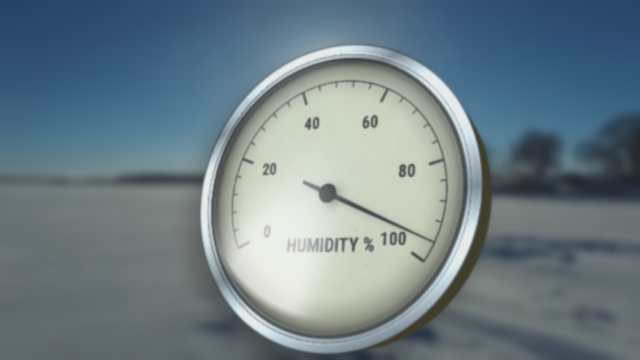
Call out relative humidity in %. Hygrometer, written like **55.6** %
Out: **96** %
